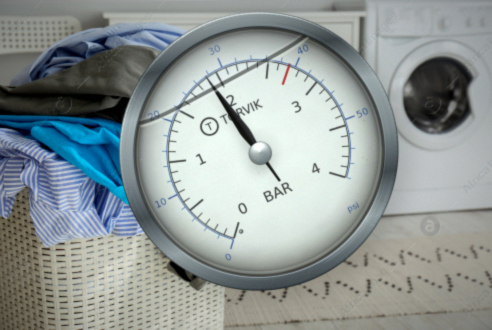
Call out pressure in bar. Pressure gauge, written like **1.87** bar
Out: **1.9** bar
